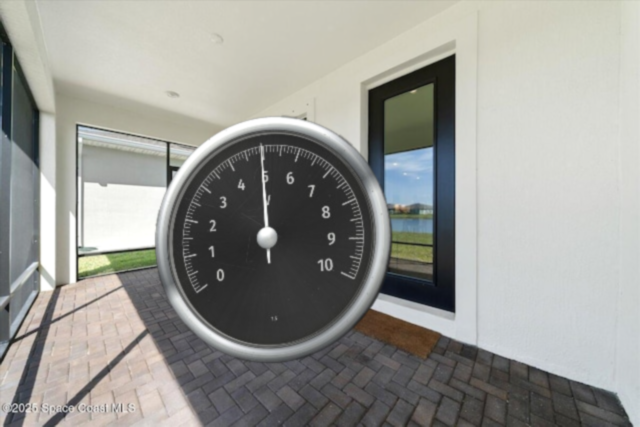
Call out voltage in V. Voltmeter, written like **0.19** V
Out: **5** V
